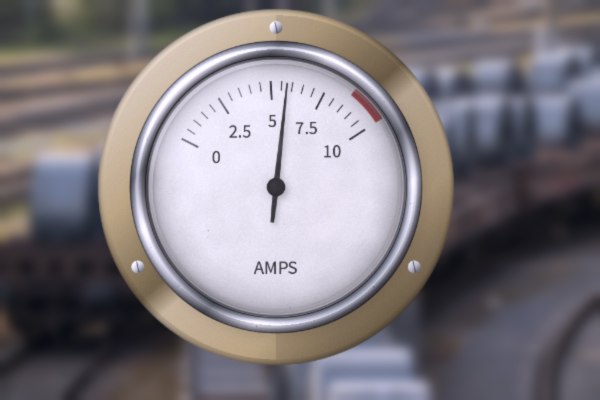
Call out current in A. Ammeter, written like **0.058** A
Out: **5.75** A
